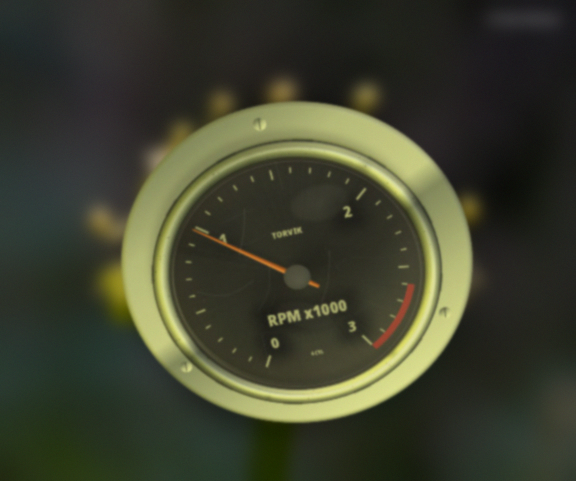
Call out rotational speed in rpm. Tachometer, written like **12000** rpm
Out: **1000** rpm
